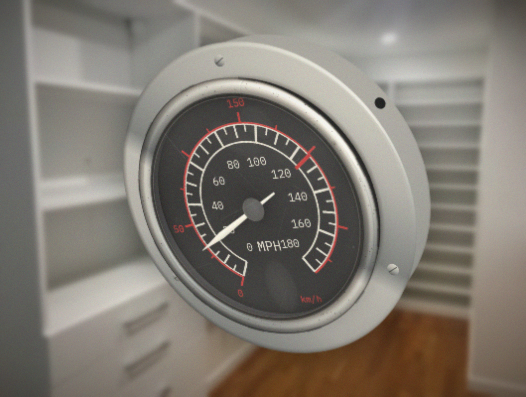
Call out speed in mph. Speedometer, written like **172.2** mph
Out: **20** mph
